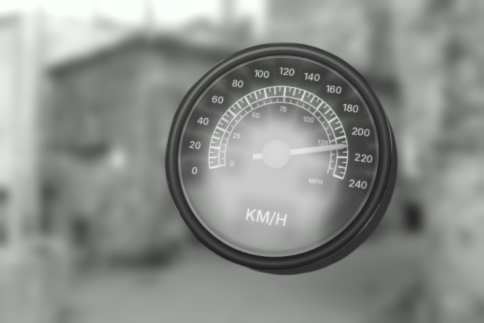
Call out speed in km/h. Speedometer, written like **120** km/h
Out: **210** km/h
